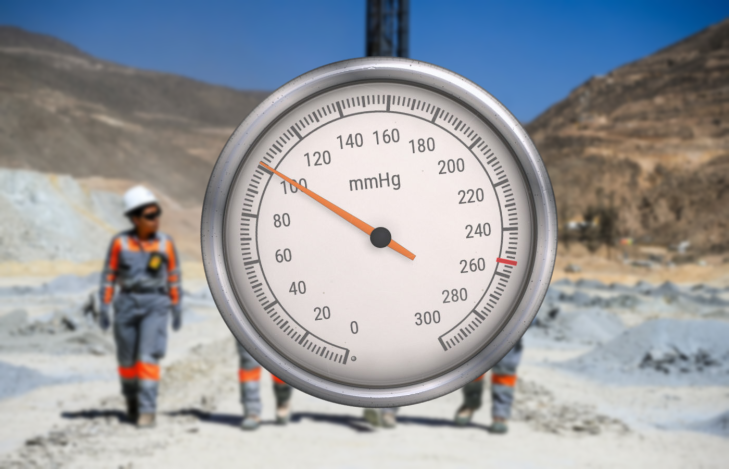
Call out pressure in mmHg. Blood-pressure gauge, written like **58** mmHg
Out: **102** mmHg
